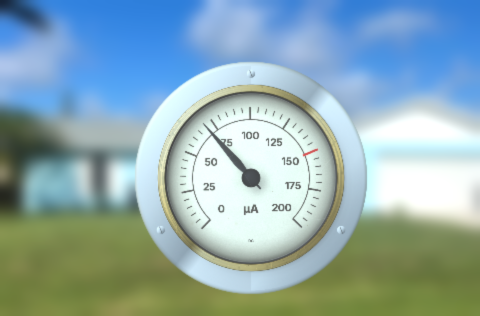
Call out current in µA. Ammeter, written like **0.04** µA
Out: **70** µA
